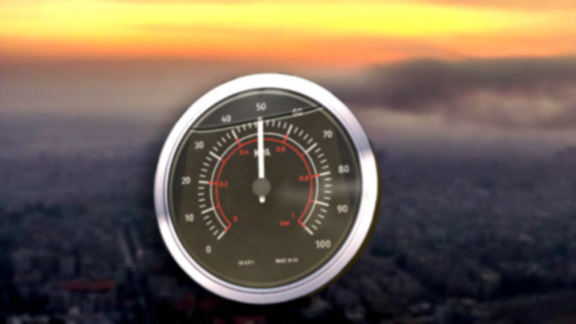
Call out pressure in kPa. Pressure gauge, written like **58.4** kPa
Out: **50** kPa
